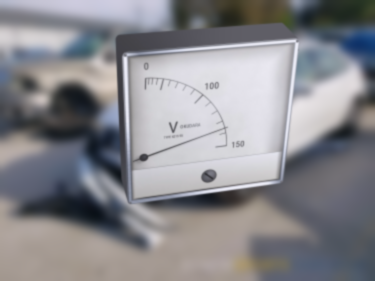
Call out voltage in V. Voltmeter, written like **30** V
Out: **135** V
